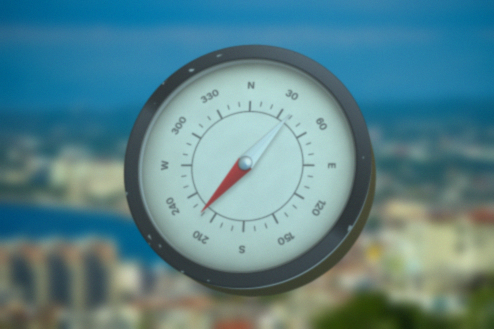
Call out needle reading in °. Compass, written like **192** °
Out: **220** °
